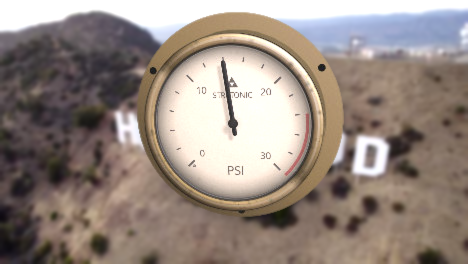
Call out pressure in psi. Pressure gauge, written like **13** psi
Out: **14** psi
